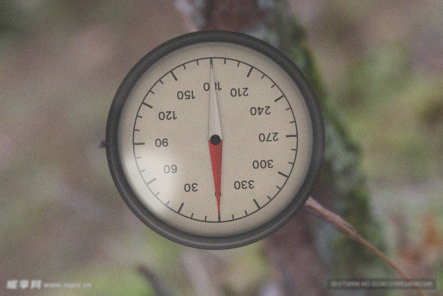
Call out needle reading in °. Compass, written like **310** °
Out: **0** °
